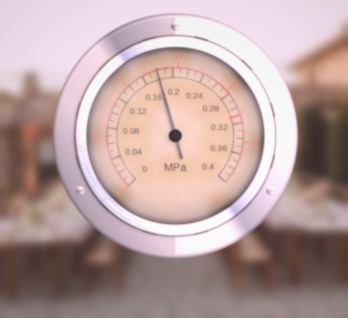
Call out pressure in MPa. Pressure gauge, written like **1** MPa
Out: **0.18** MPa
